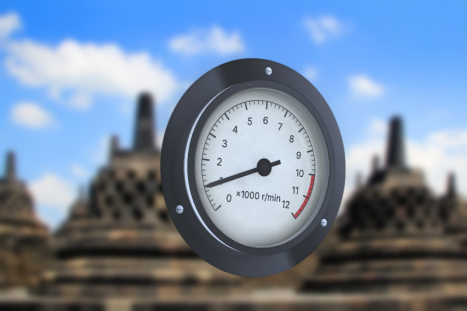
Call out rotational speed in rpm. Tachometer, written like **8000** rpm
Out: **1000** rpm
